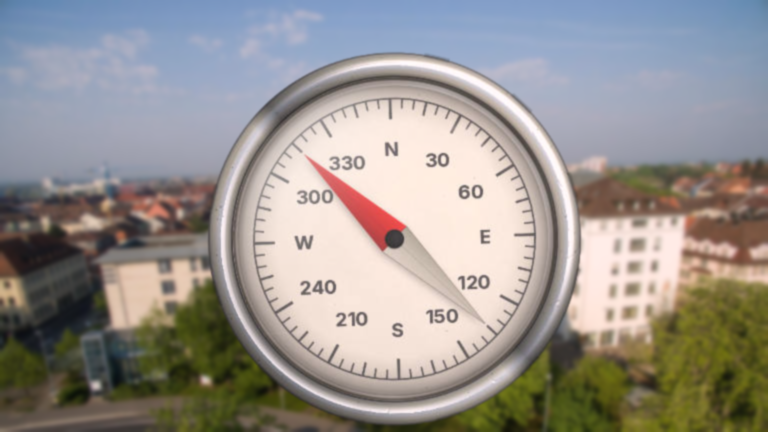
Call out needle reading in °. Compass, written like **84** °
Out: **315** °
